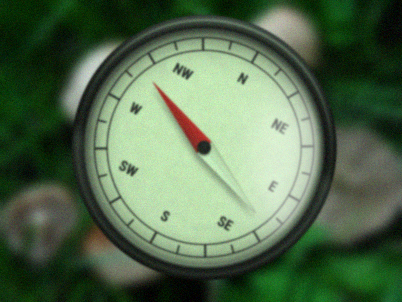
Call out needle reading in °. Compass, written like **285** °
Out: **292.5** °
